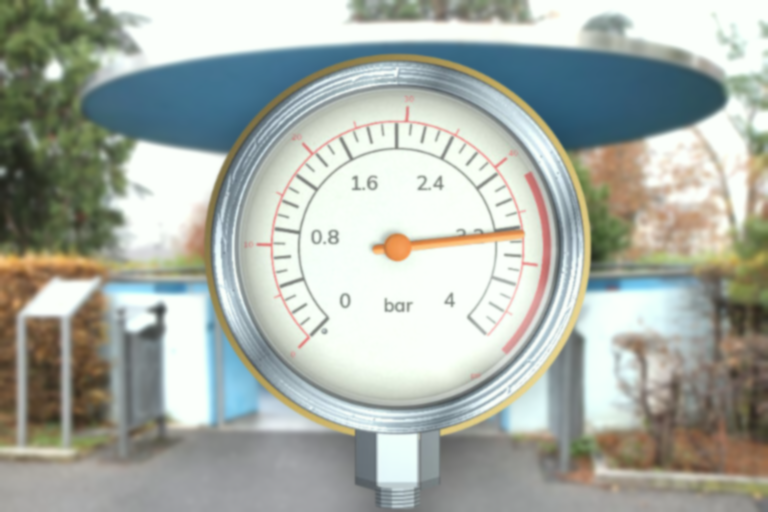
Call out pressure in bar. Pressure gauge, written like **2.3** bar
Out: **3.25** bar
